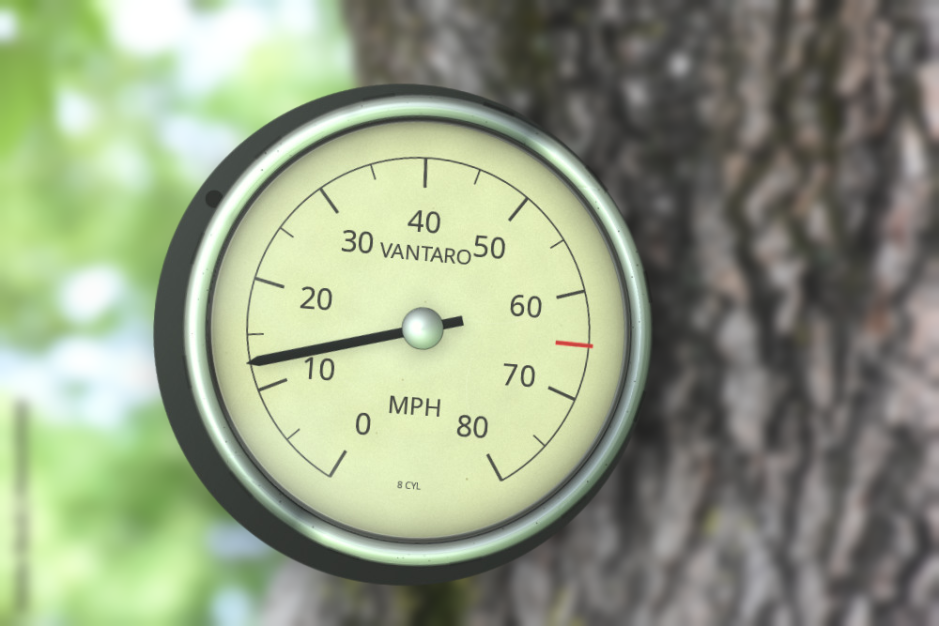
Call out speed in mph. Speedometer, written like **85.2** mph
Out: **12.5** mph
